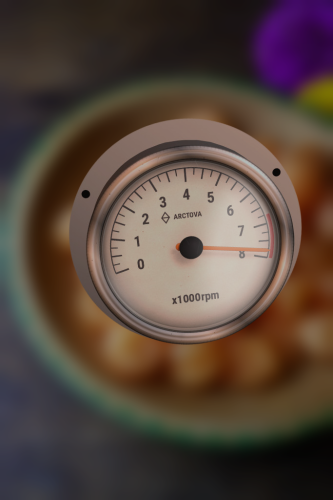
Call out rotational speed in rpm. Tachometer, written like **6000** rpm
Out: **7750** rpm
